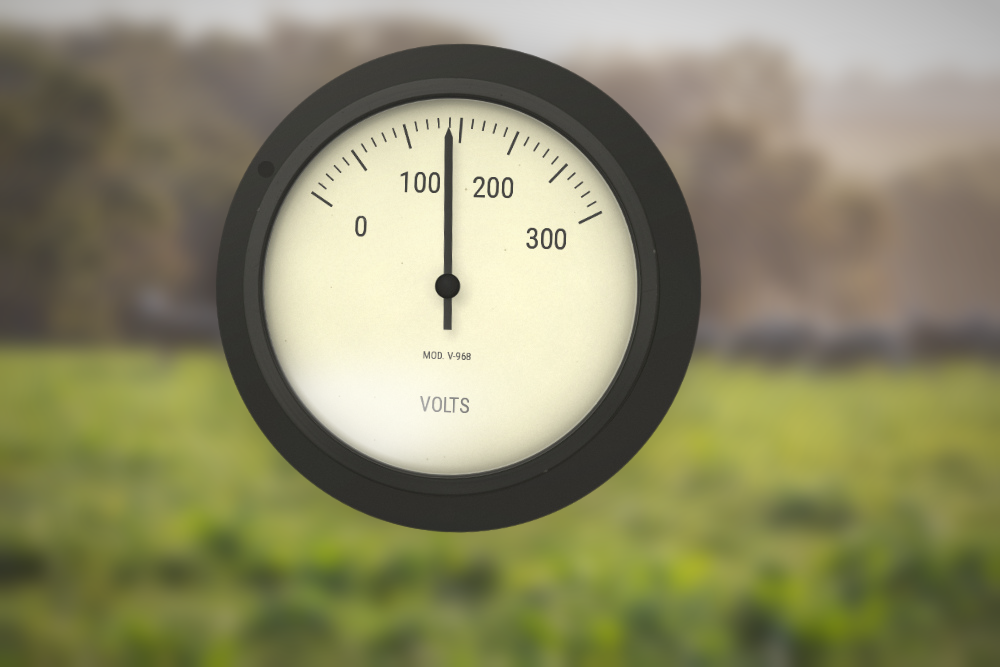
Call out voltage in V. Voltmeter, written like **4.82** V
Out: **140** V
